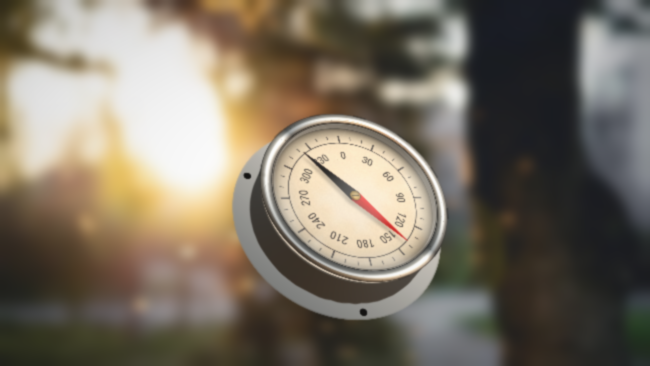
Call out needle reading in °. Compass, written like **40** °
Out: **140** °
